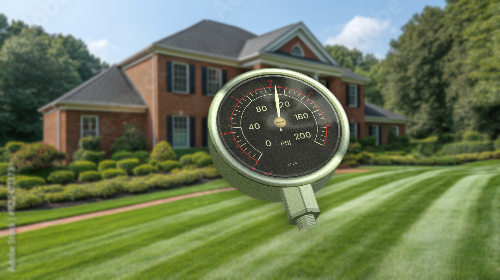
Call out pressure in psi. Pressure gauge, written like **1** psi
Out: **110** psi
